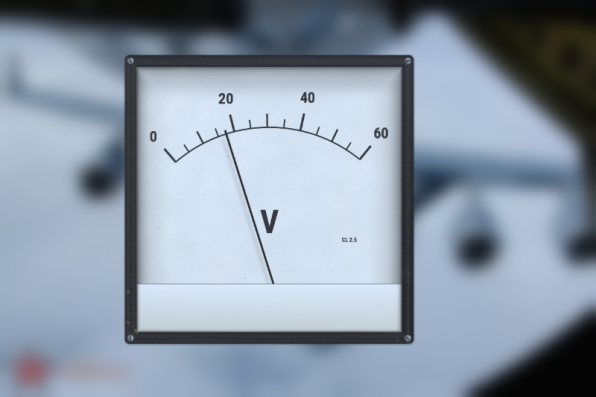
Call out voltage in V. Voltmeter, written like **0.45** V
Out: **17.5** V
